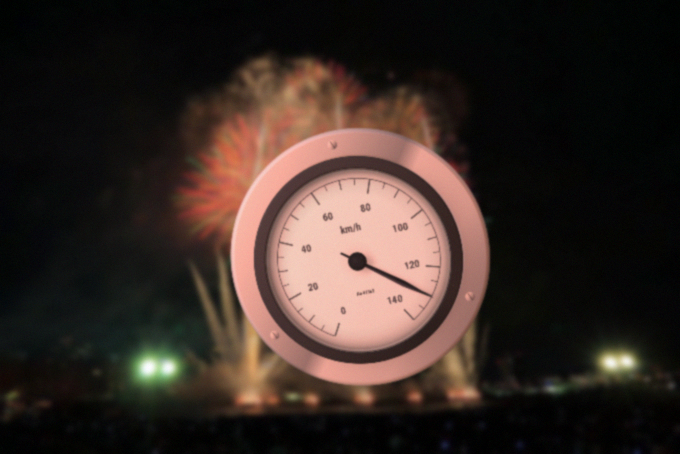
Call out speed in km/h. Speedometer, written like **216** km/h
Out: **130** km/h
